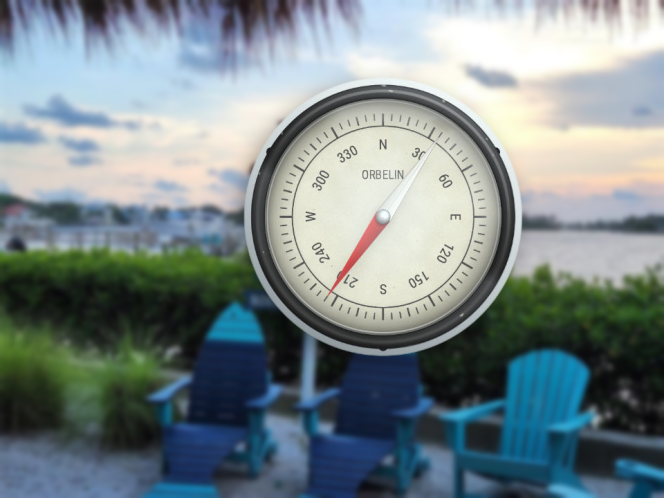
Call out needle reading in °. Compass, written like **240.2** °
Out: **215** °
